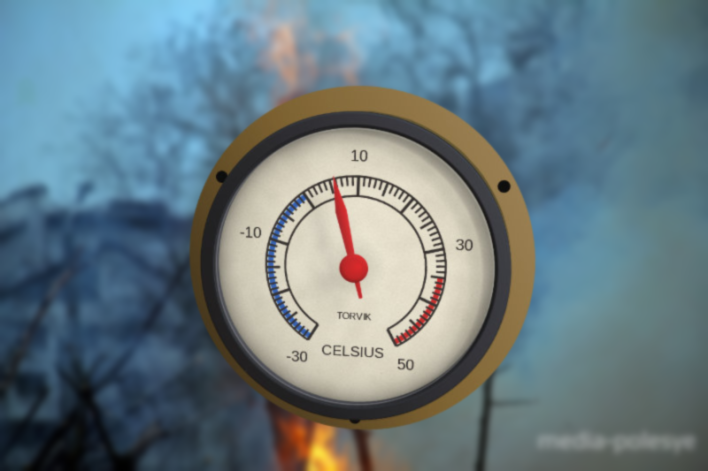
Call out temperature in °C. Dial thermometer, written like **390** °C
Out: **6** °C
